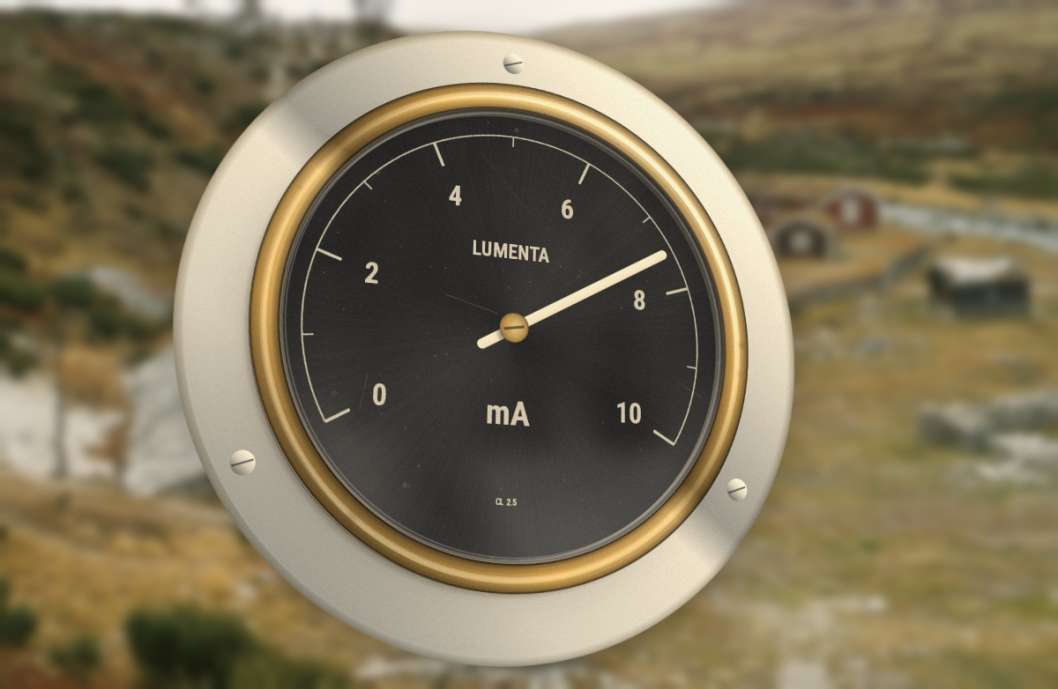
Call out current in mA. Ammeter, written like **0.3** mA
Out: **7.5** mA
